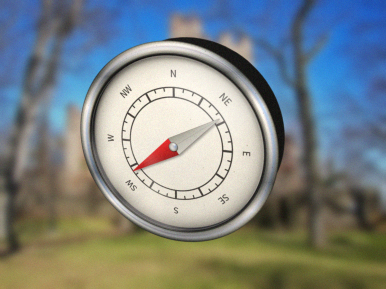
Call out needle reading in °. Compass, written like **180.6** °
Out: **235** °
